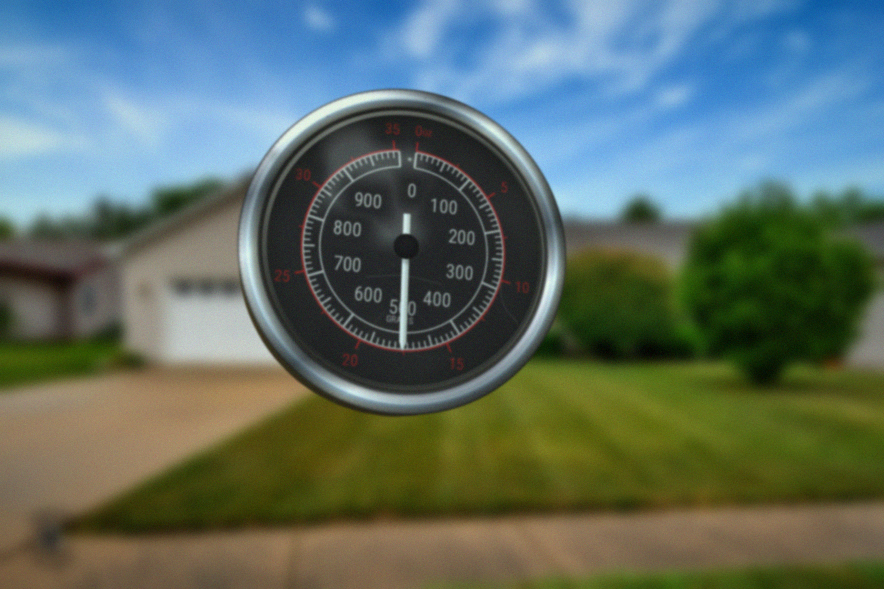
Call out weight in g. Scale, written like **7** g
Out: **500** g
